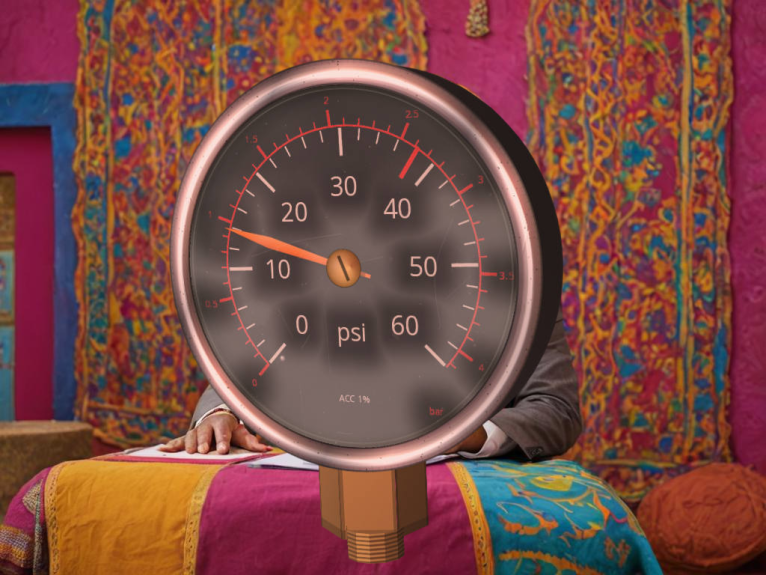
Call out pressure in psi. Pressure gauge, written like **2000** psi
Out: **14** psi
